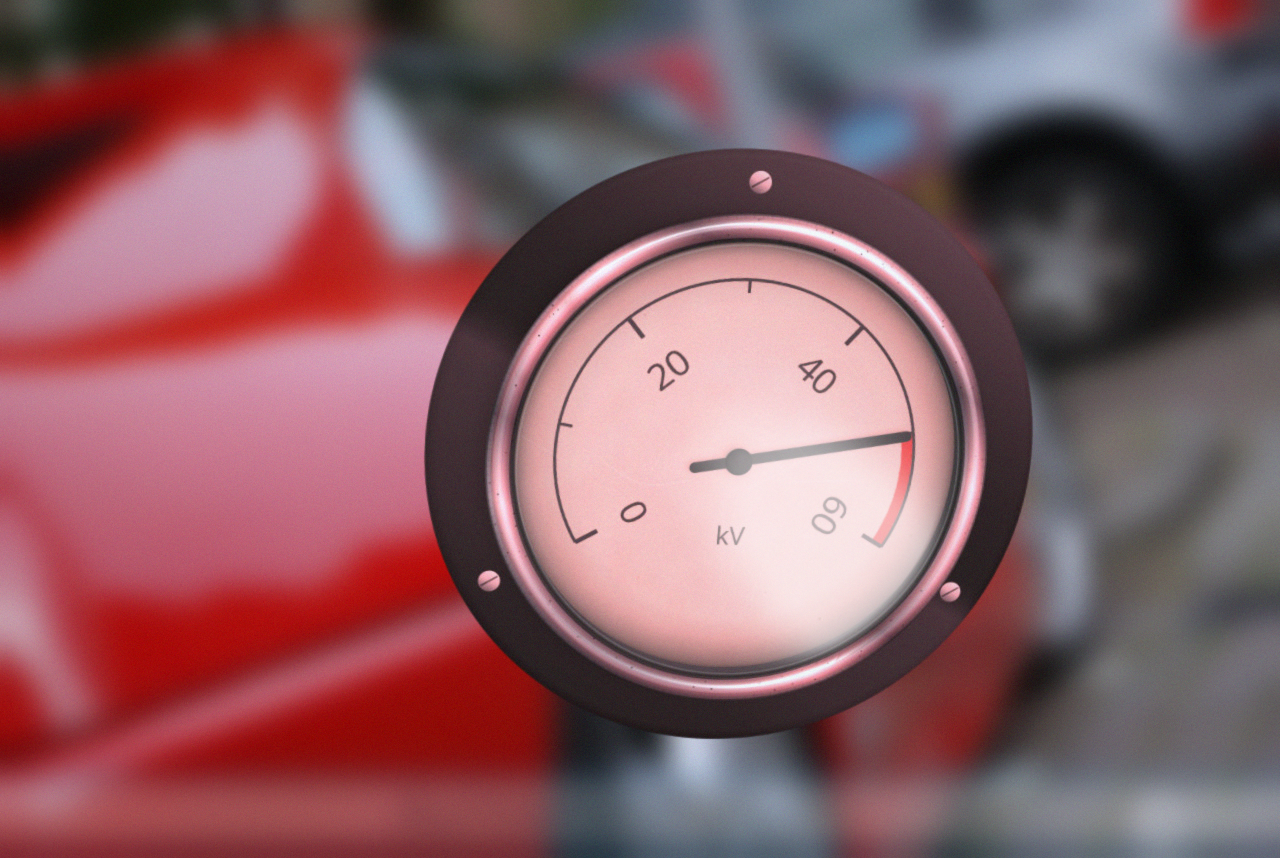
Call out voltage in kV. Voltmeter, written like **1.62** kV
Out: **50** kV
